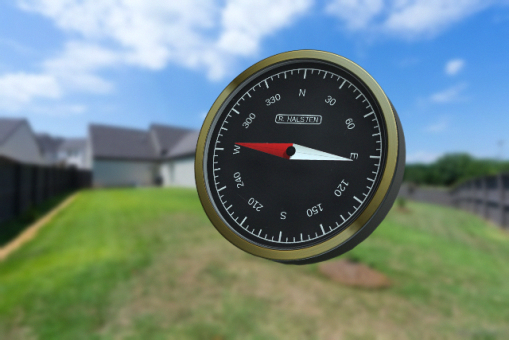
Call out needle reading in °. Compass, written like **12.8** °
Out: **275** °
